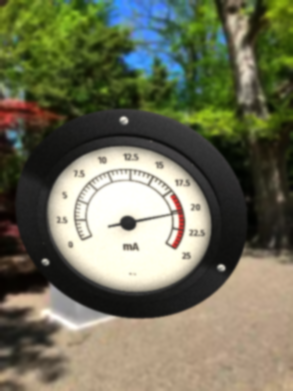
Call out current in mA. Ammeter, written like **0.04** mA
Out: **20** mA
